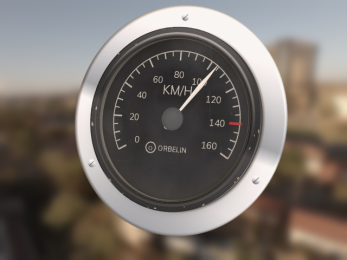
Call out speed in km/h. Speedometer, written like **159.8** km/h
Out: **105** km/h
